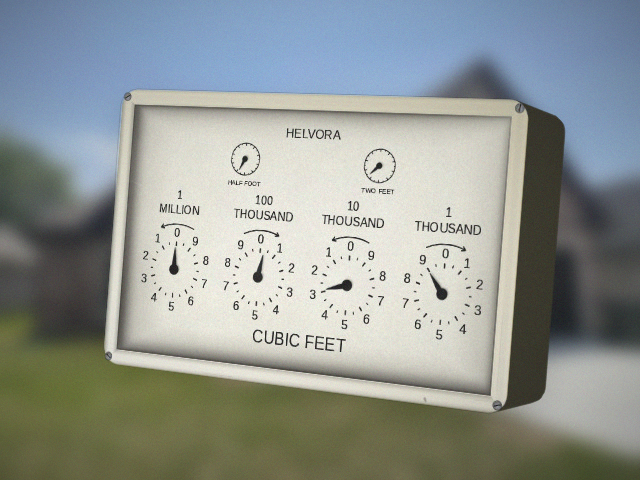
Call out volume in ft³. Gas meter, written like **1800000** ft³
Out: **2900** ft³
